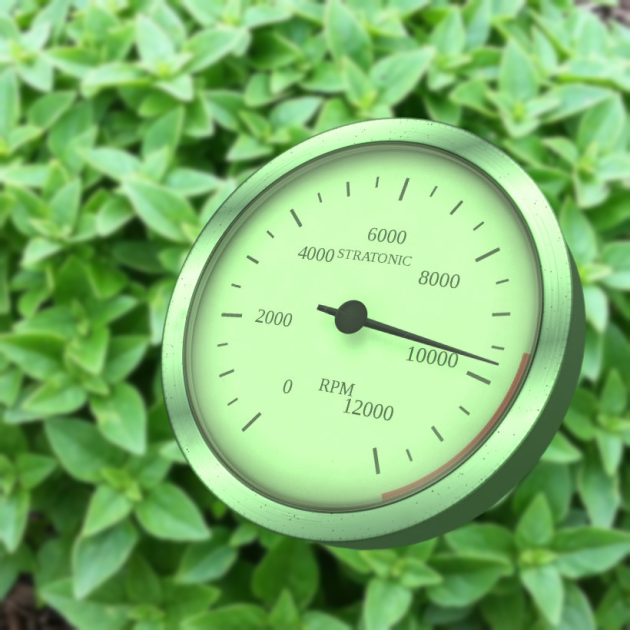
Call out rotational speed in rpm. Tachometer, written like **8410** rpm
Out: **9750** rpm
